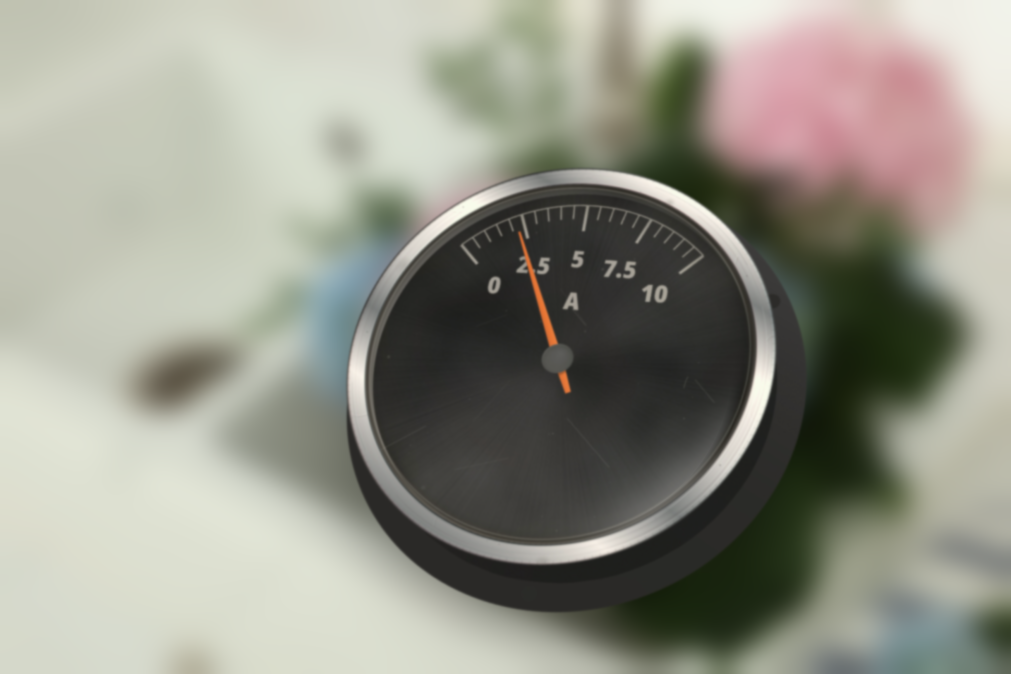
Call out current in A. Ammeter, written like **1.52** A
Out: **2.25** A
